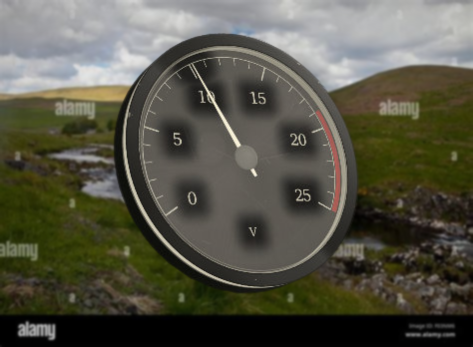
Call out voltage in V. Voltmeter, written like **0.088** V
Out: **10** V
